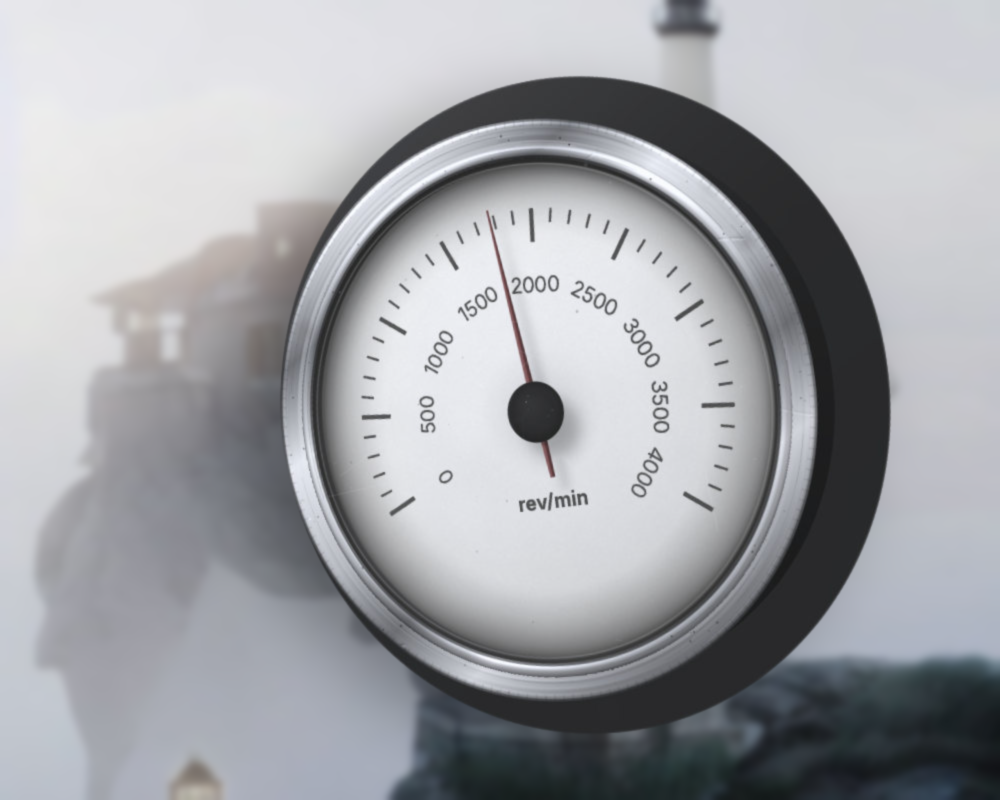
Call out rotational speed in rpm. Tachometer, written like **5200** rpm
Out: **1800** rpm
